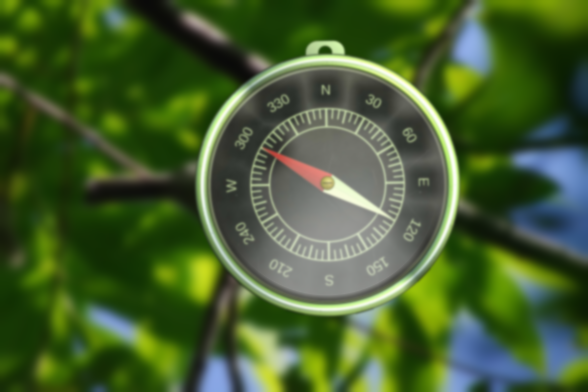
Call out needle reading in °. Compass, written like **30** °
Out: **300** °
